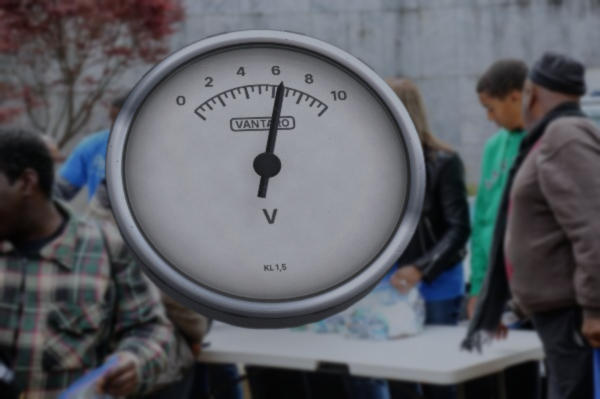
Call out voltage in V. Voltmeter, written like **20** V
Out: **6.5** V
